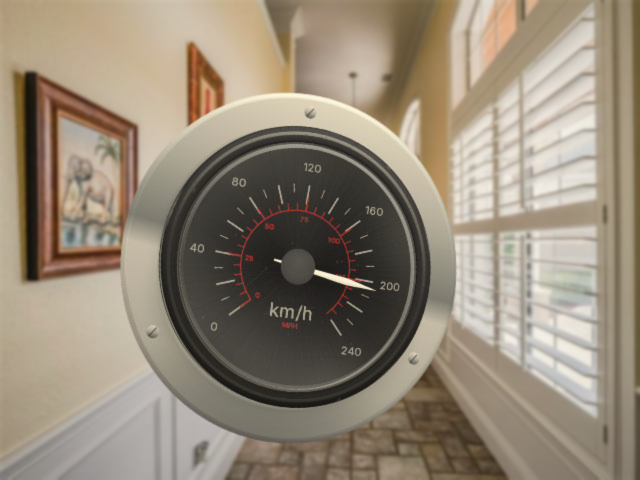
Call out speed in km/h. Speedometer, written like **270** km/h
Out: **205** km/h
